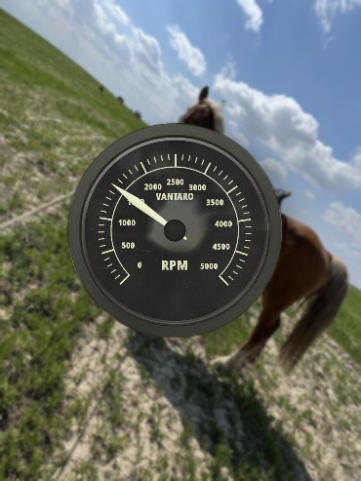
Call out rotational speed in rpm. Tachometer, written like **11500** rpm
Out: **1500** rpm
